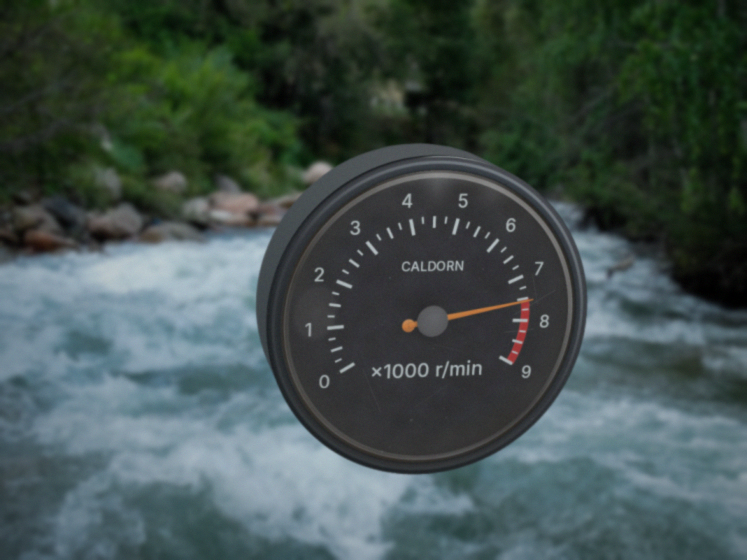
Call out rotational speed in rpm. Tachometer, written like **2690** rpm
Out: **7500** rpm
